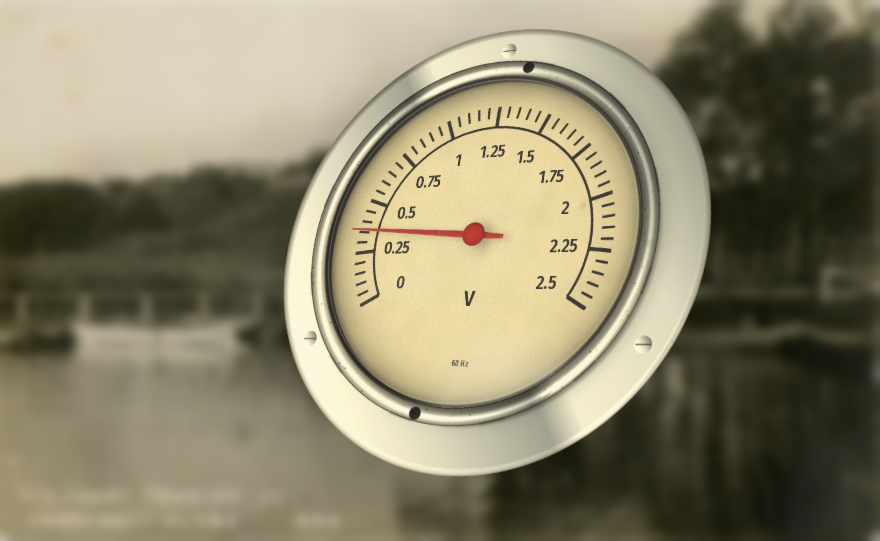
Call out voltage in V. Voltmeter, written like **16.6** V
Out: **0.35** V
